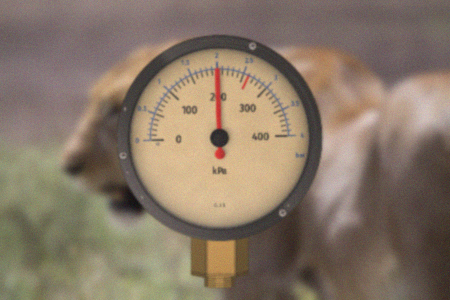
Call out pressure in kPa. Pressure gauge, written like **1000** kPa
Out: **200** kPa
